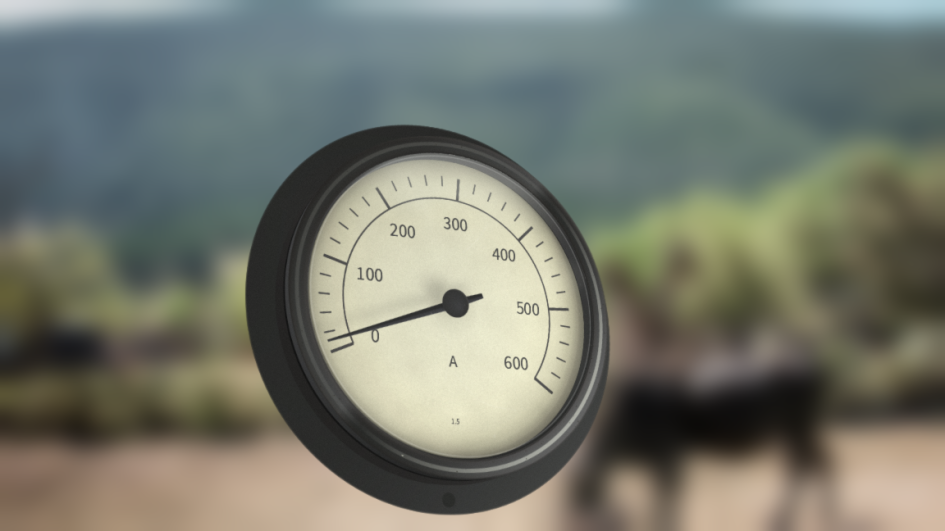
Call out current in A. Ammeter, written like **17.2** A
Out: **10** A
